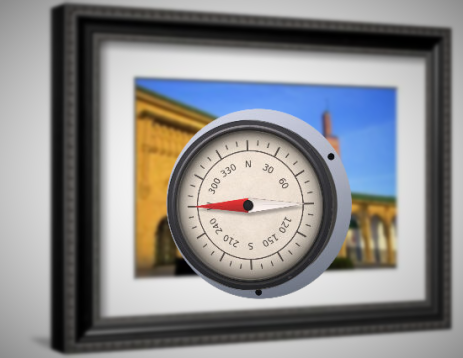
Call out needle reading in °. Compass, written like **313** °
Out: **270** °
